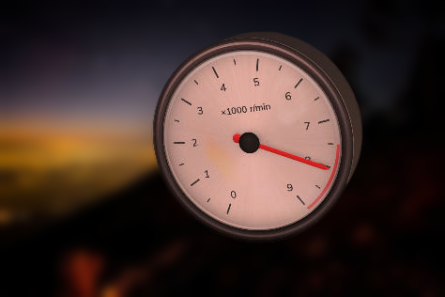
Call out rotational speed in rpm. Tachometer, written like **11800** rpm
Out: **8000** rpm
